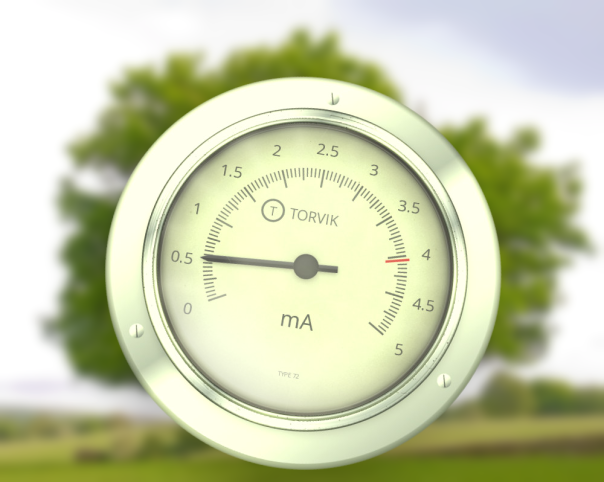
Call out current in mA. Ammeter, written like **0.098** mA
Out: **0.5** mA
